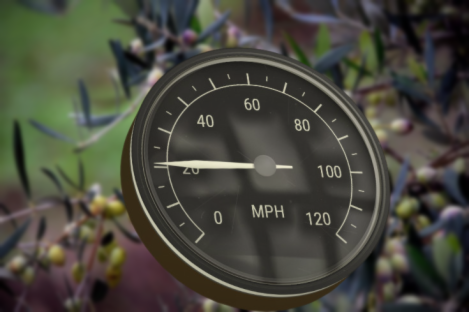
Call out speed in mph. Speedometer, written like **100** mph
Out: **20** mph
